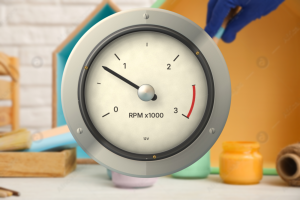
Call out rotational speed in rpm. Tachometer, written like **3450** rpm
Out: **750** rpm
